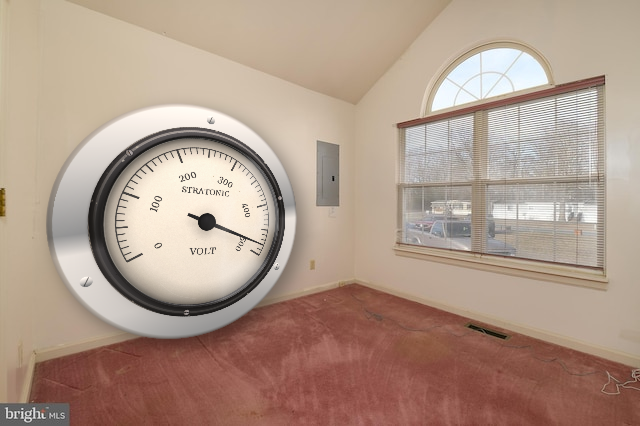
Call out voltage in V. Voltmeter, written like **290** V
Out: **480** V
